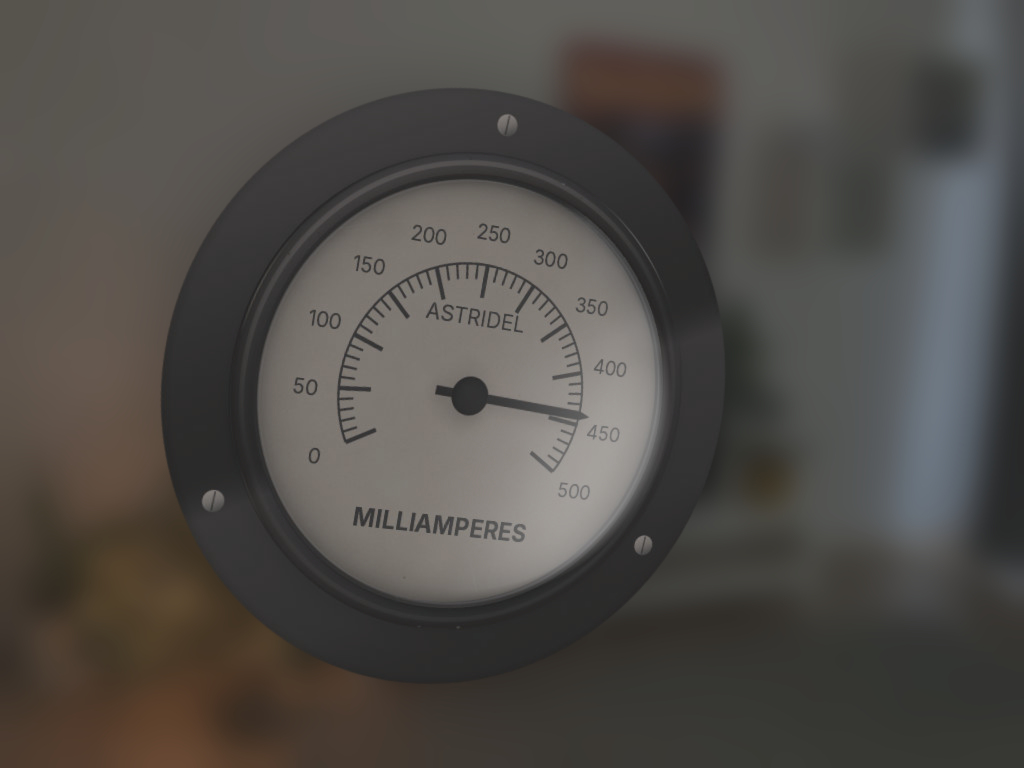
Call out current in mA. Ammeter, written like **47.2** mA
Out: **440** mA
